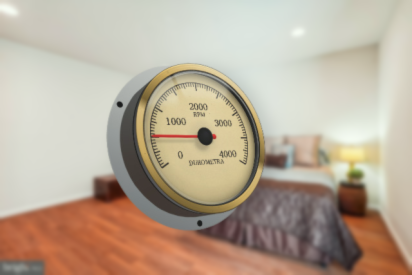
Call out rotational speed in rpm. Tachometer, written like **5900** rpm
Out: **500** rpm
